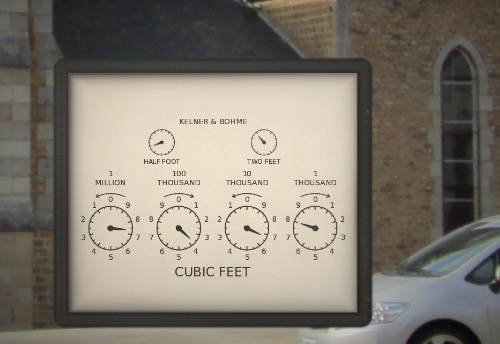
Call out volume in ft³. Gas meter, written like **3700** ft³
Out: **736800** ft³
